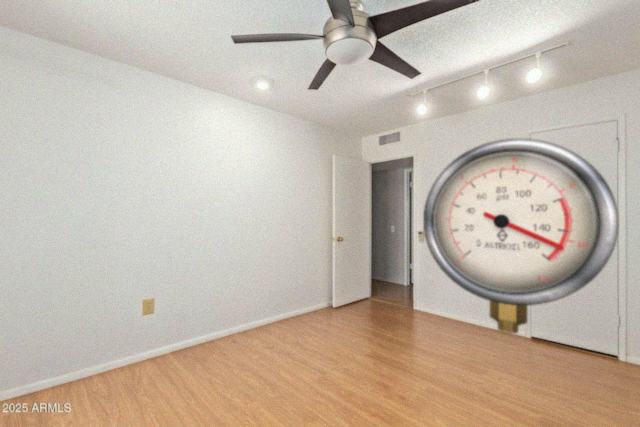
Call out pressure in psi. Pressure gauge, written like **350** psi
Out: **150** psi
